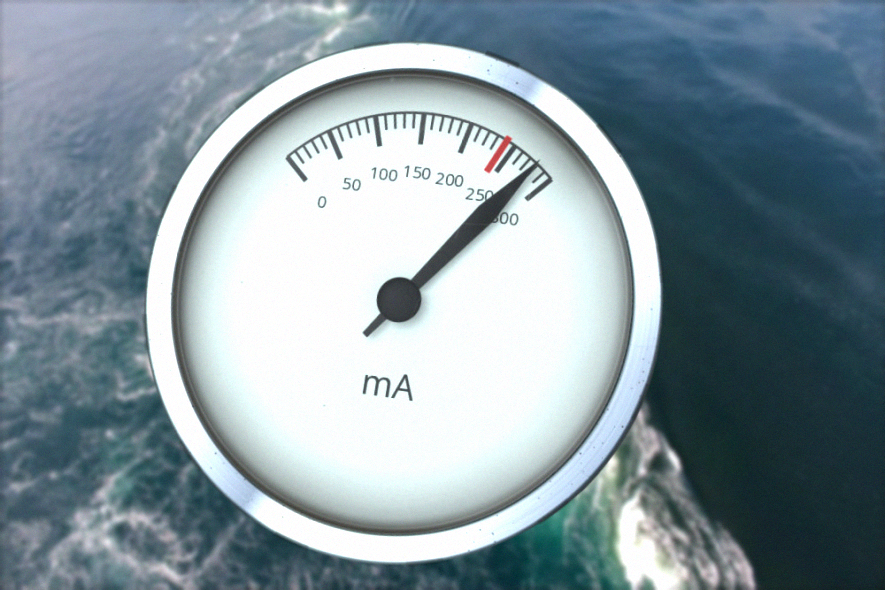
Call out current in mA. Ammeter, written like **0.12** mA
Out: **280** mA
